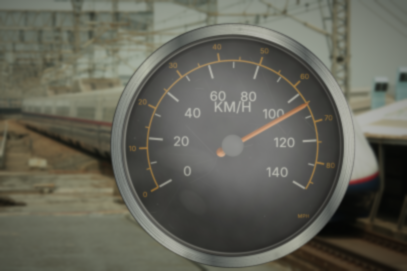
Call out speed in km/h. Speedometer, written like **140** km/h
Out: **105** km/h
